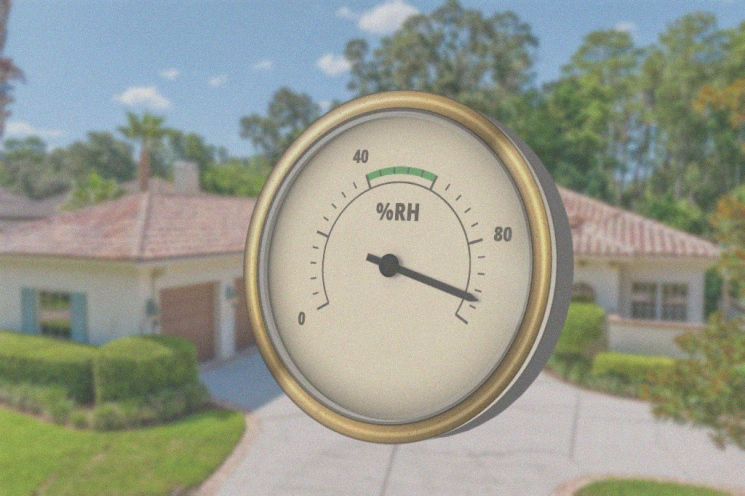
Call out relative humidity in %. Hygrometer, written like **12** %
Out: **94** %
